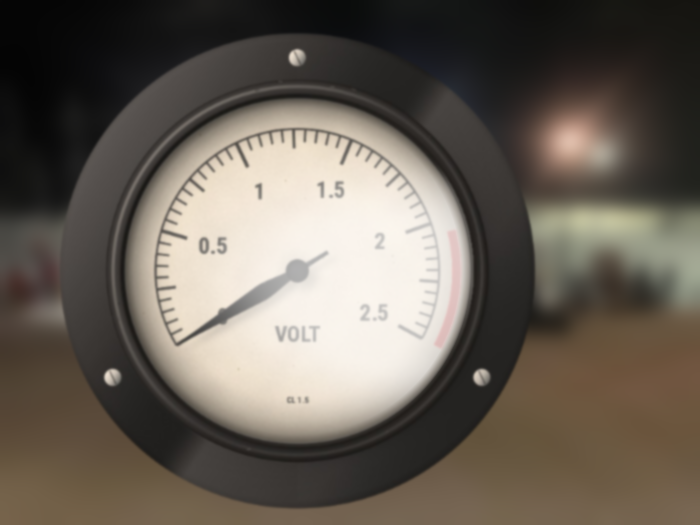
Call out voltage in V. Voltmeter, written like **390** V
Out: **0** V
